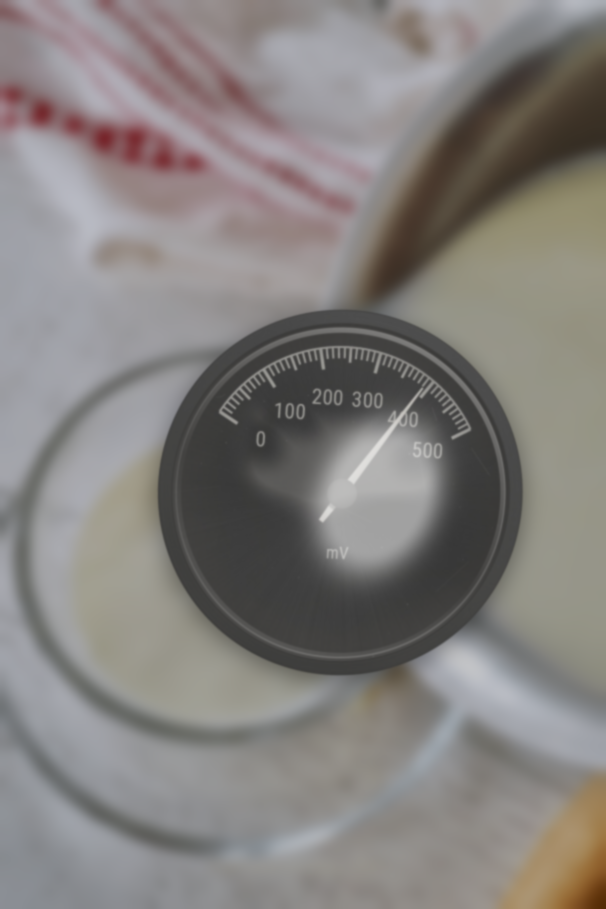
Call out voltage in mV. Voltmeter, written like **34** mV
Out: **390** mV
